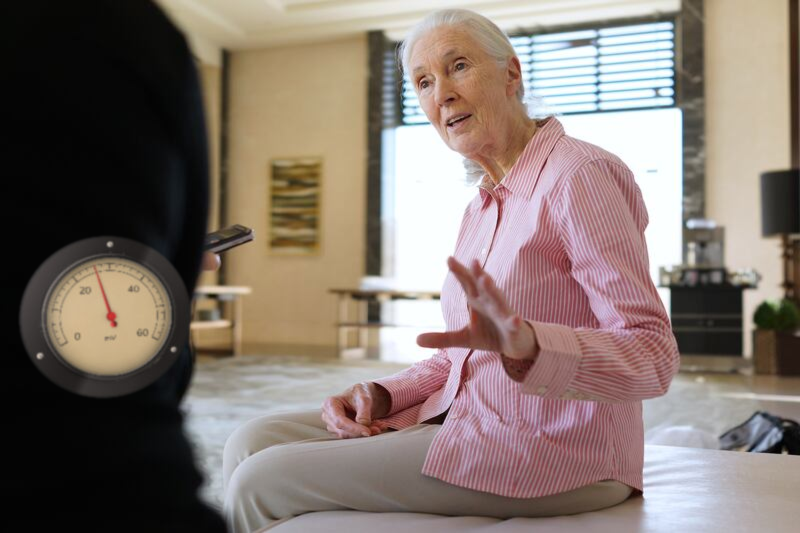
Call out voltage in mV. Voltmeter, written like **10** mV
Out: **26** mV
